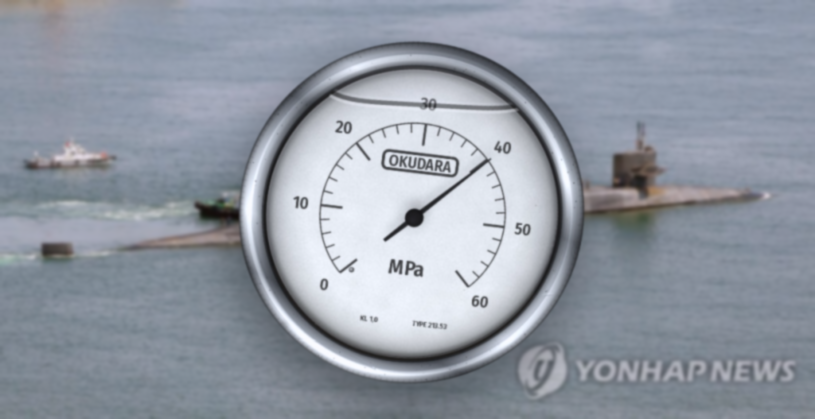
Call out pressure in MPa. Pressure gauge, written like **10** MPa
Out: **40** MPa
